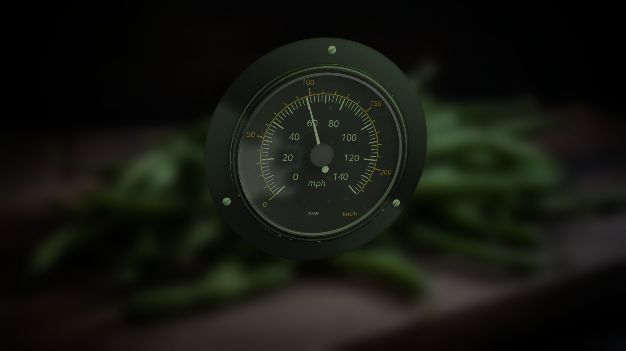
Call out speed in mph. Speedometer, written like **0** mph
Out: **60** mph
